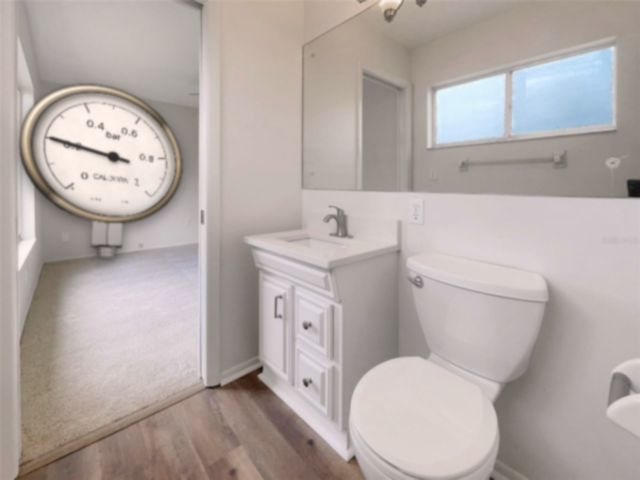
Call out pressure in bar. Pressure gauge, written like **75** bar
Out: **0.2** bar
